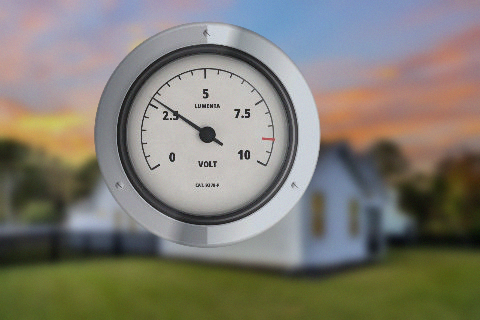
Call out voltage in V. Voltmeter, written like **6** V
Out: **2.75** V
